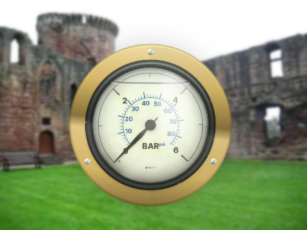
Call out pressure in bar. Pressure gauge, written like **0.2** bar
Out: **0** bar
